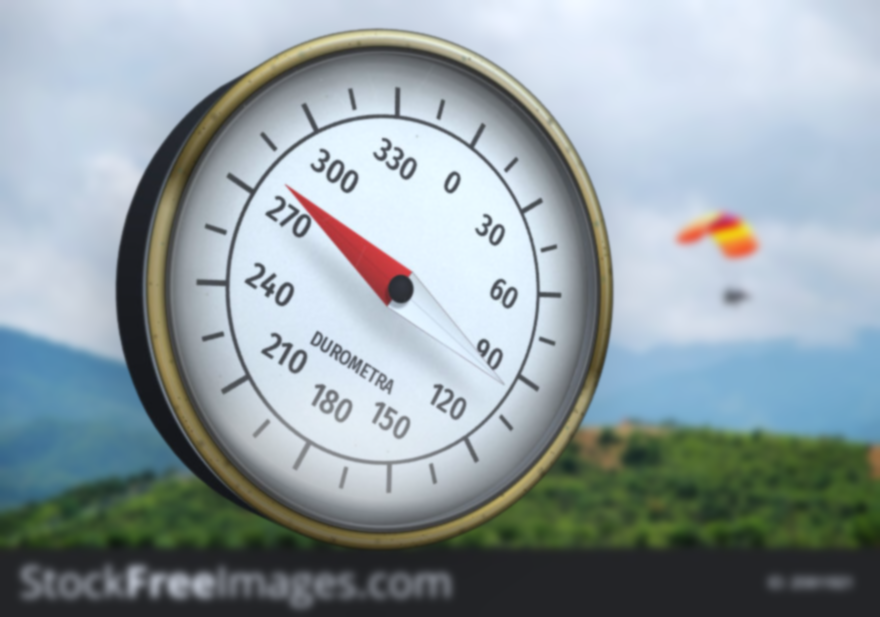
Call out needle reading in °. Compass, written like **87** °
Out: **277.5** °
